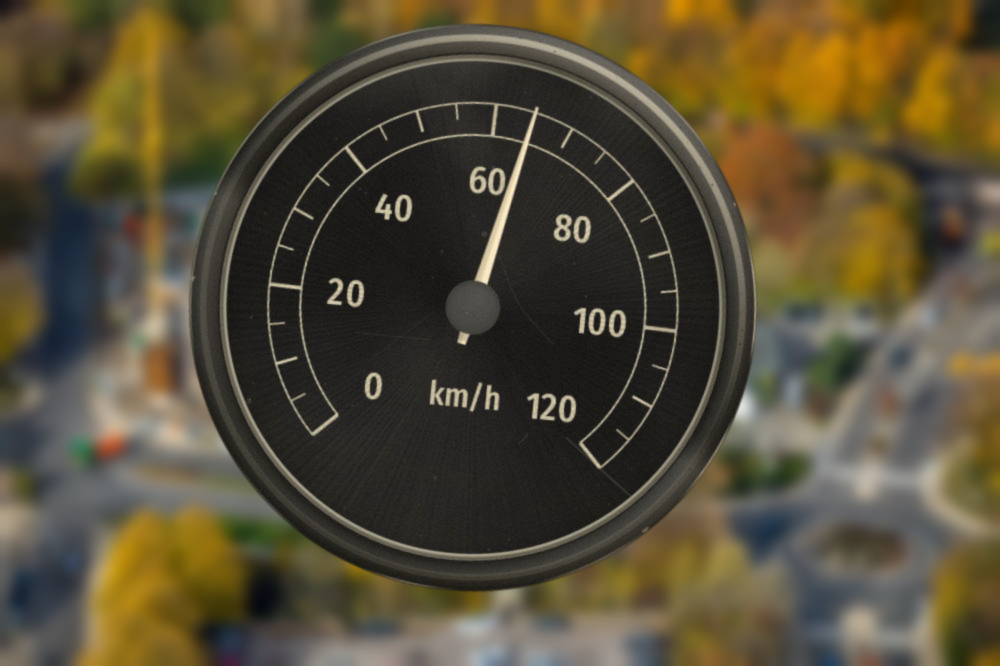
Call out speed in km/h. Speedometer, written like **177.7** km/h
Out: **65** km/h
